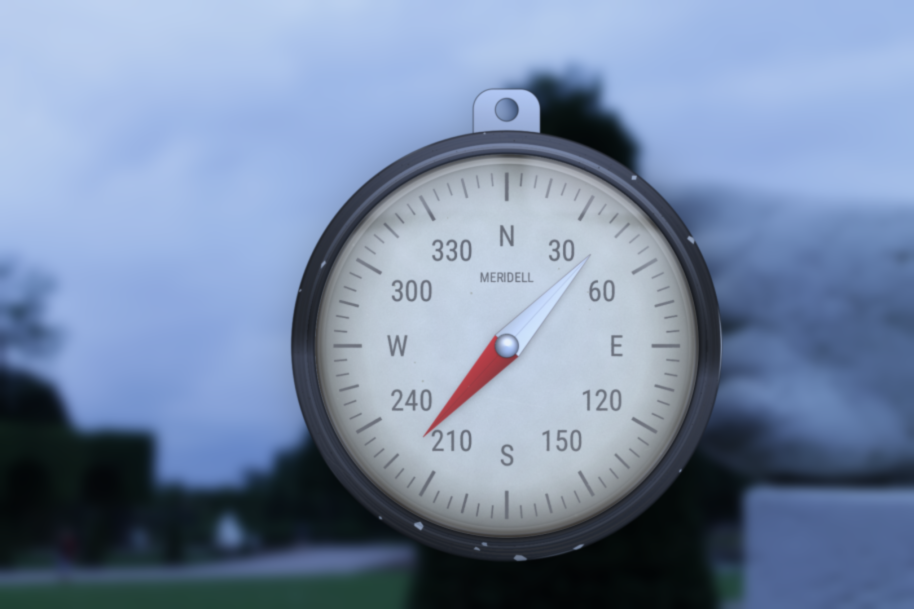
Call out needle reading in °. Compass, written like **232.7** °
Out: **222.5** °
